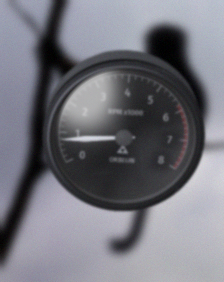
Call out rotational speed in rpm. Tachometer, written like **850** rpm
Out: **800** rpm
